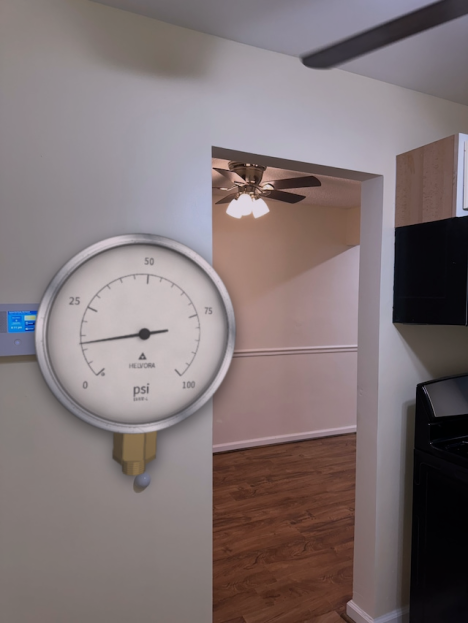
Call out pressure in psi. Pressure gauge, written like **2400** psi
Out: **12.5** psi
